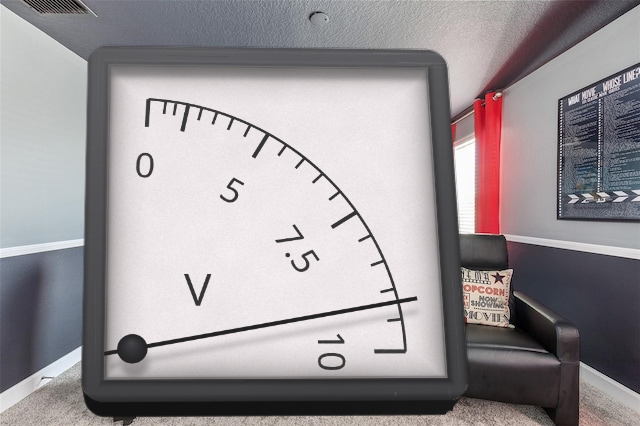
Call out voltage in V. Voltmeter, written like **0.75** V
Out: **9.25** V
